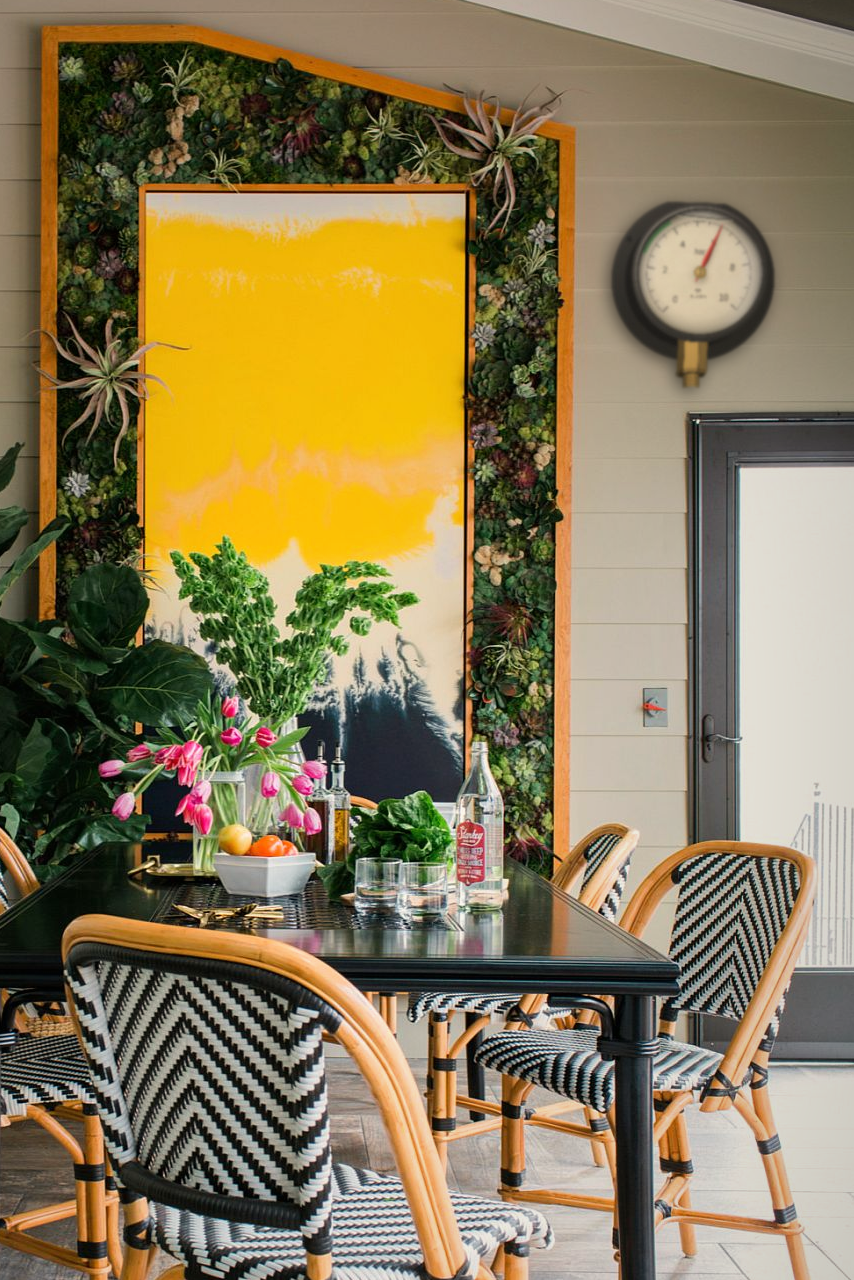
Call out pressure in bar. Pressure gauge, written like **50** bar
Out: **6** bar
